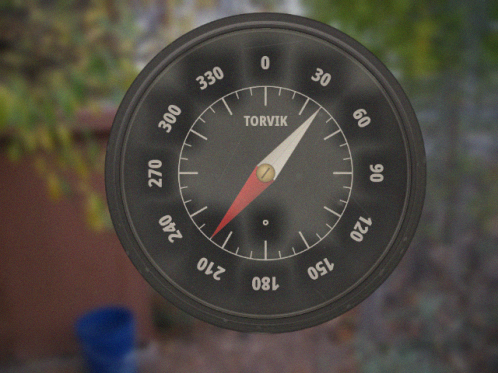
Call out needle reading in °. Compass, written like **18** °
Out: **220** °
